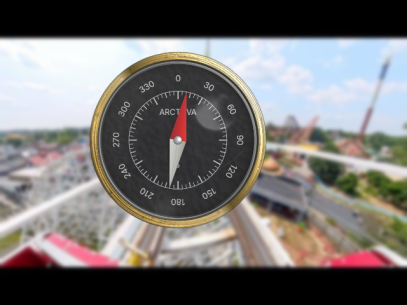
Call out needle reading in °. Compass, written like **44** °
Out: **10** °
